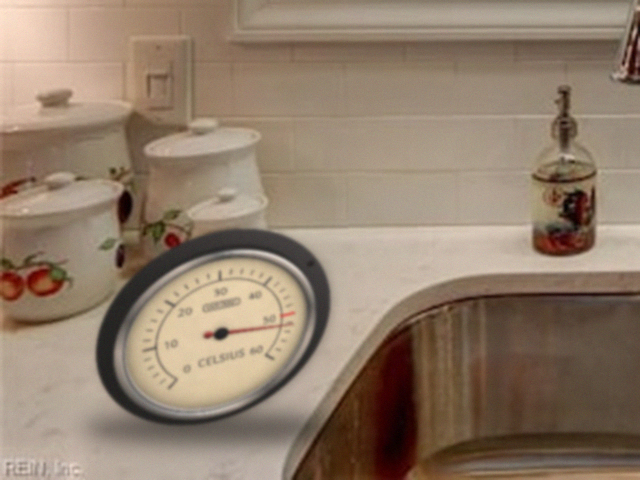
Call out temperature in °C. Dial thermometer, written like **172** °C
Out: **52** °C
